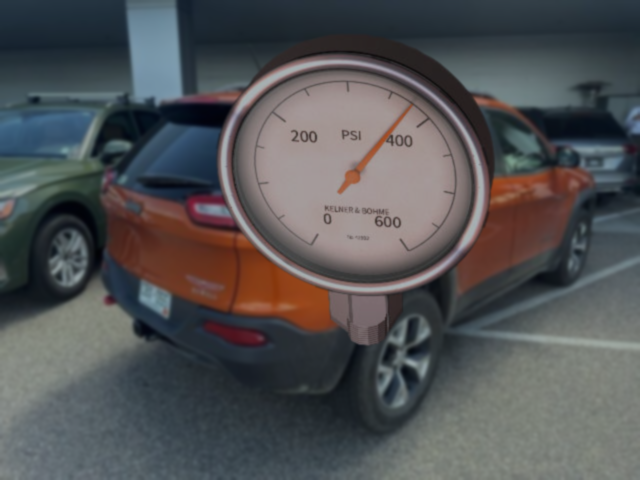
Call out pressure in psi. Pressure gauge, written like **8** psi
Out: **375** psi
